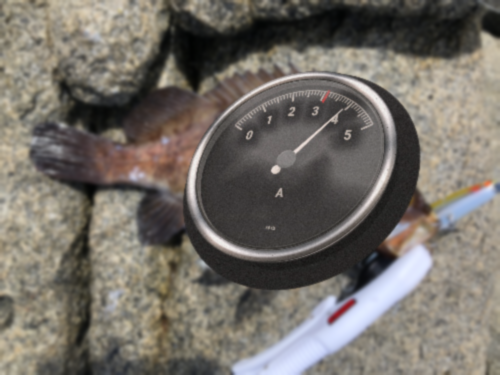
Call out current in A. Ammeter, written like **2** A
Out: **4** A
